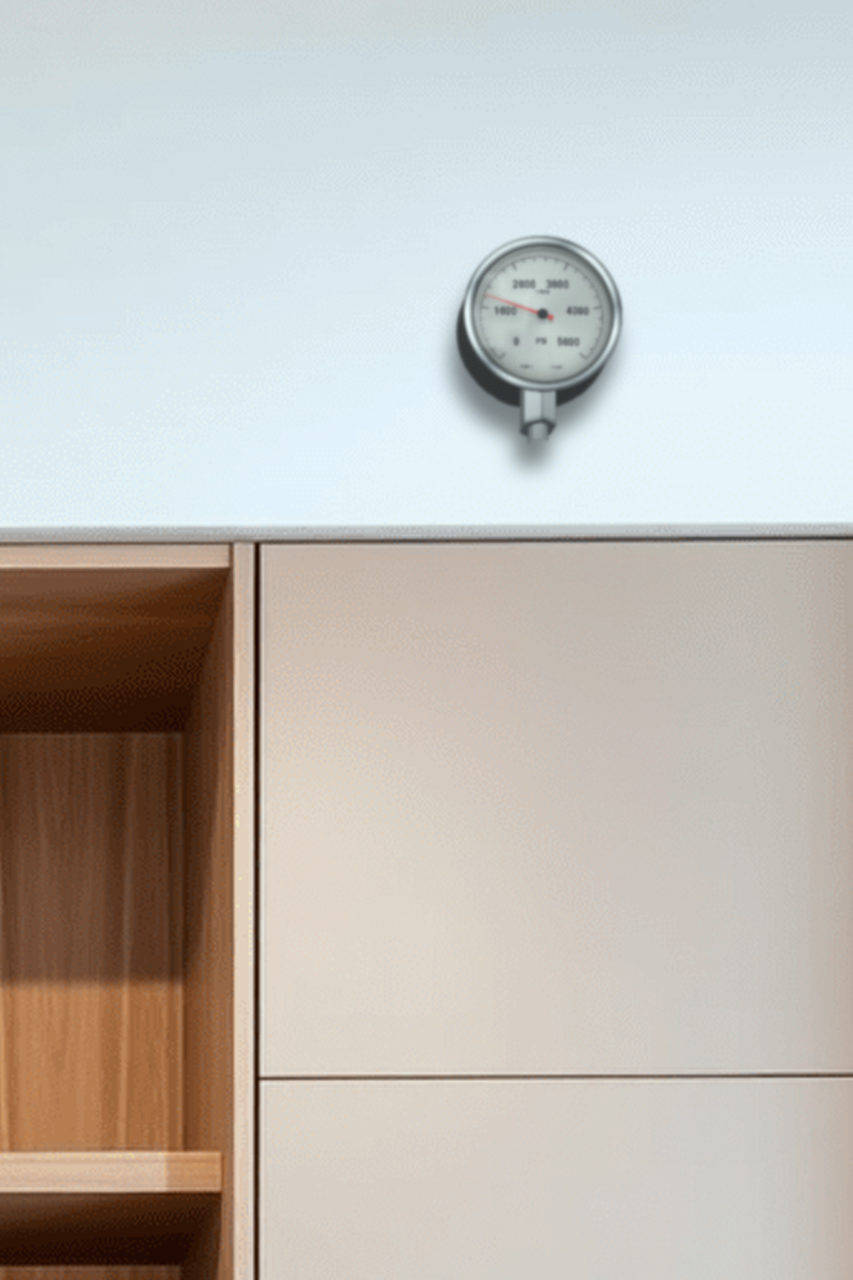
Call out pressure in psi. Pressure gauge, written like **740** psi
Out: **1200** psi
